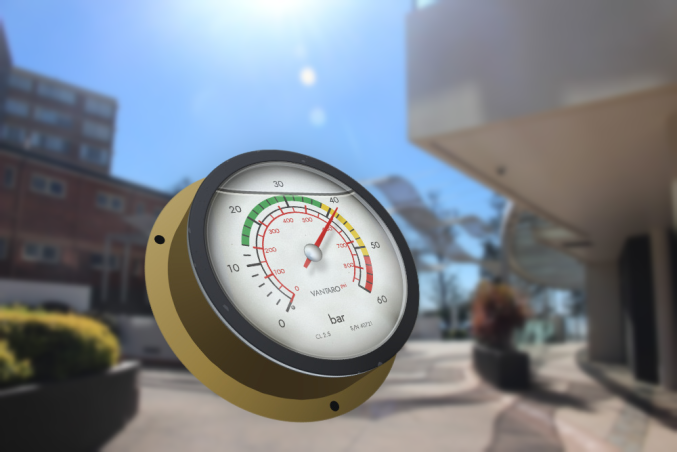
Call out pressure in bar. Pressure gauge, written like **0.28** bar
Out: **41** bar
